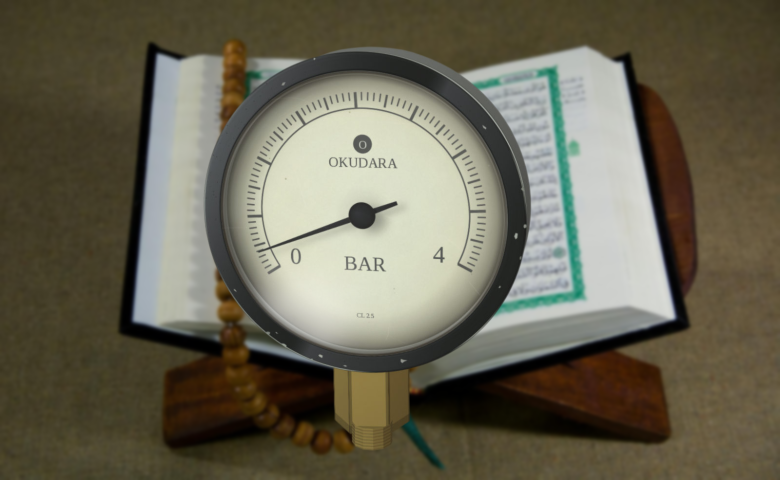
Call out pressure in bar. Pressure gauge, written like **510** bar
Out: **0.2** bar
